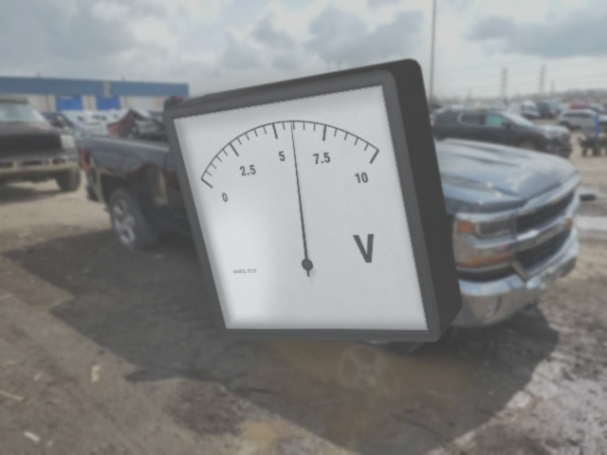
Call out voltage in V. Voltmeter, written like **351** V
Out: **6** V
